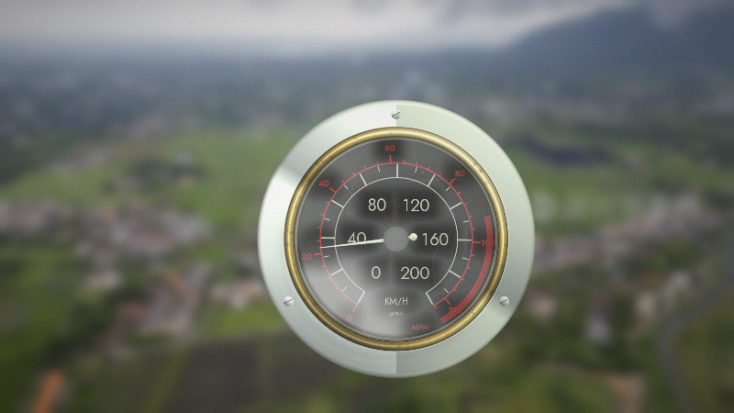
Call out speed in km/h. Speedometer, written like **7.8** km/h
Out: **35** km/h
